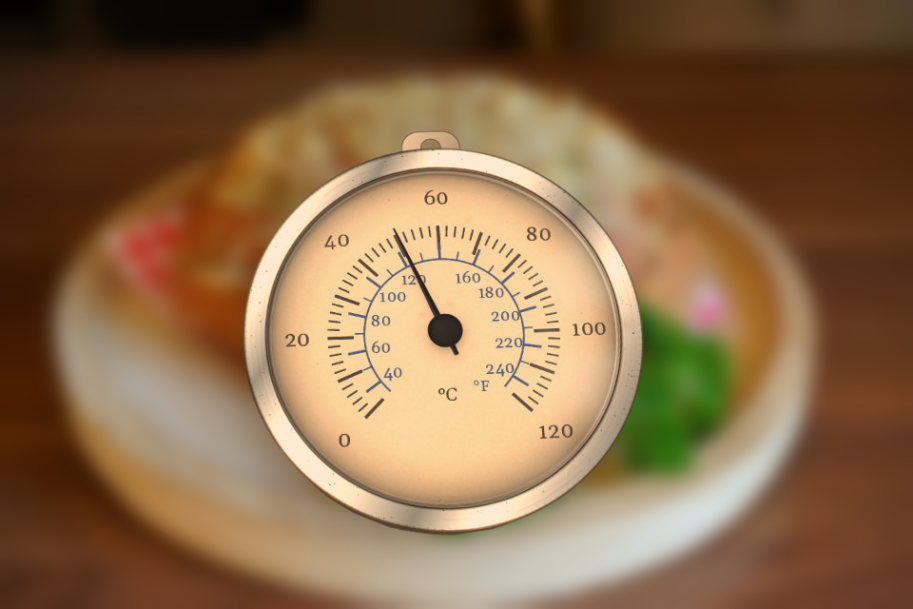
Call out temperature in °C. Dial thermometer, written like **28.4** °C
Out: **50** °C
